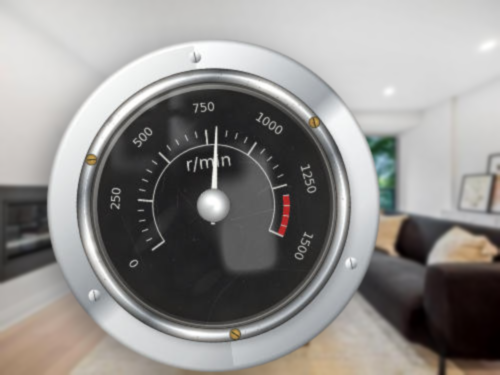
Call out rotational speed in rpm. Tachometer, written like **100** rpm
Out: **800** rpm
